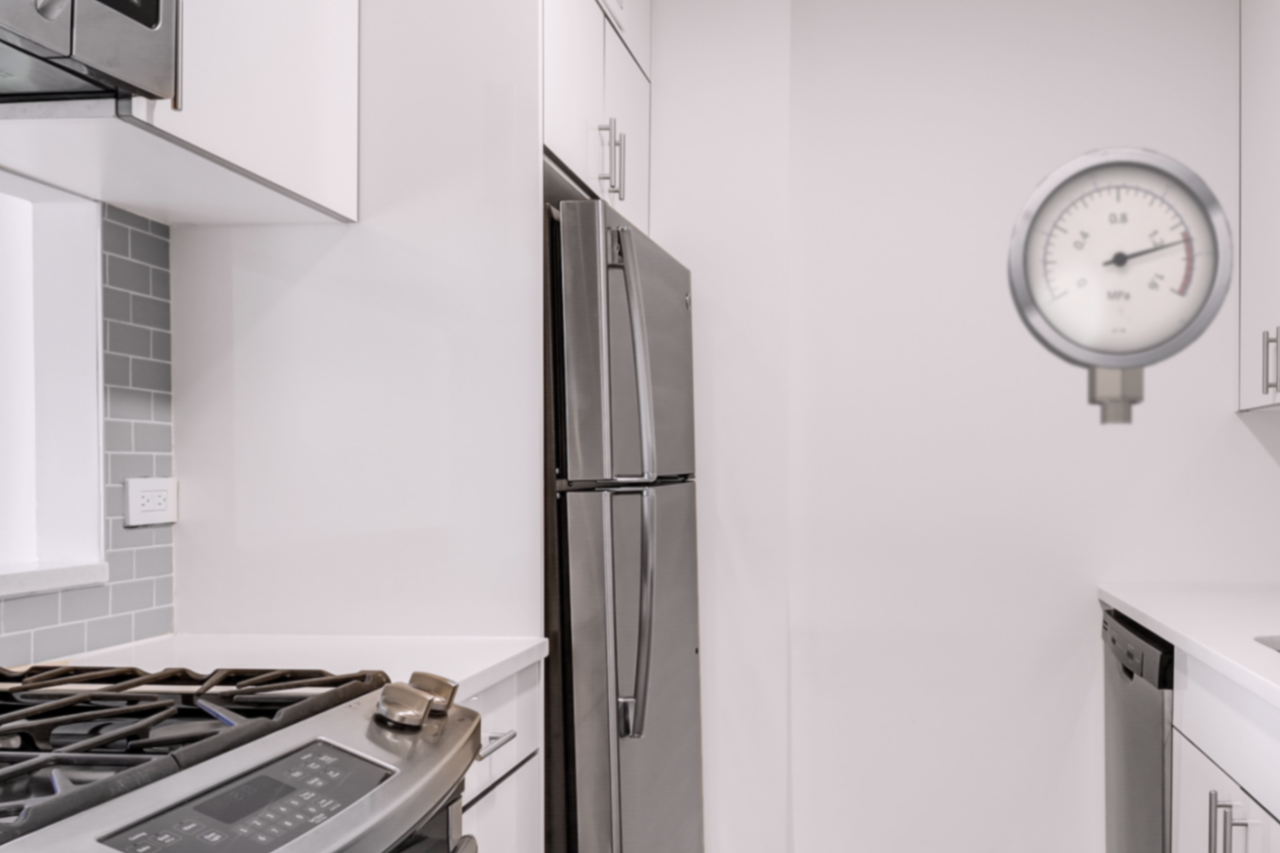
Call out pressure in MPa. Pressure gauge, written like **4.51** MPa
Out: **1.3** MPa
